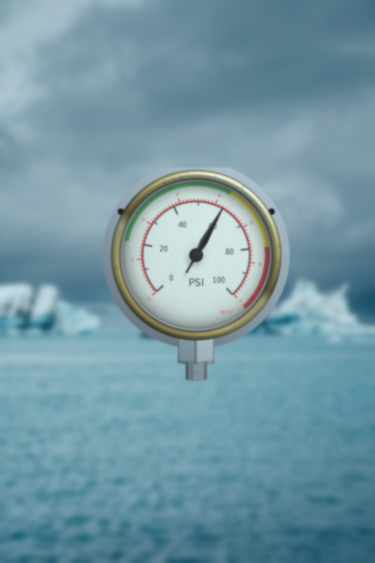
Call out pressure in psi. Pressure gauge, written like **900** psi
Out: **60** psi
